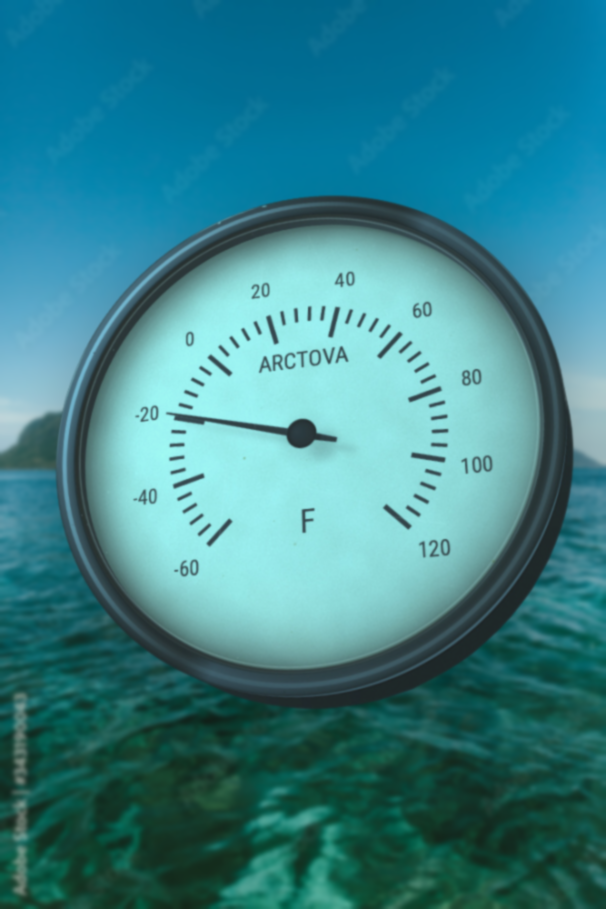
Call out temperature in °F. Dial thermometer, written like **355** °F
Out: **-20** °F
